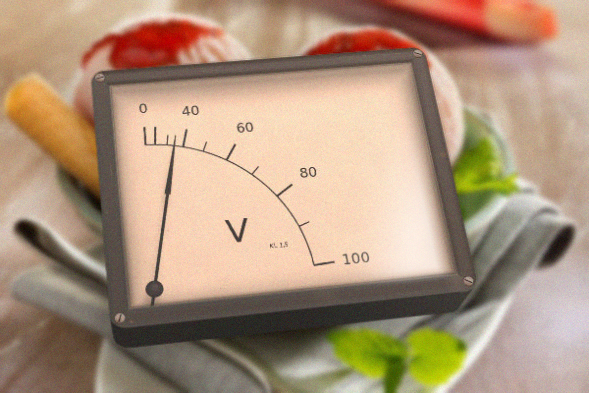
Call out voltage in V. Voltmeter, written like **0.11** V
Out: **35** V
